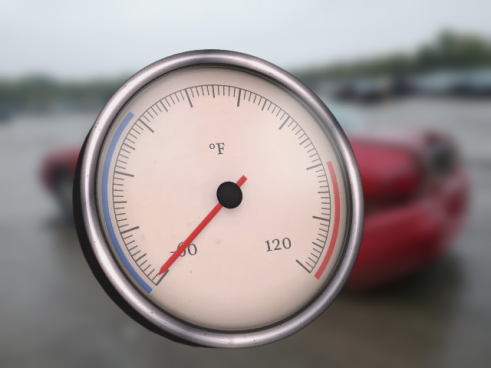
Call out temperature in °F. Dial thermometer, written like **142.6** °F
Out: **-58** °F
